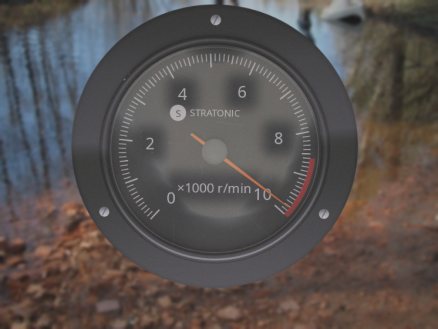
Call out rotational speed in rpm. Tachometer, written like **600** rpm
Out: **9800** rpm
